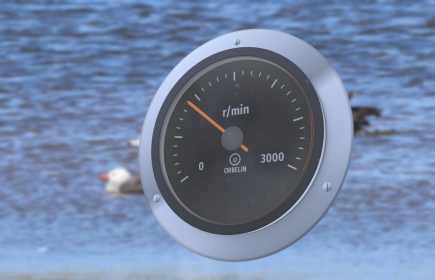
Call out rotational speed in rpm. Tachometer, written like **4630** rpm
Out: **900** rpm
